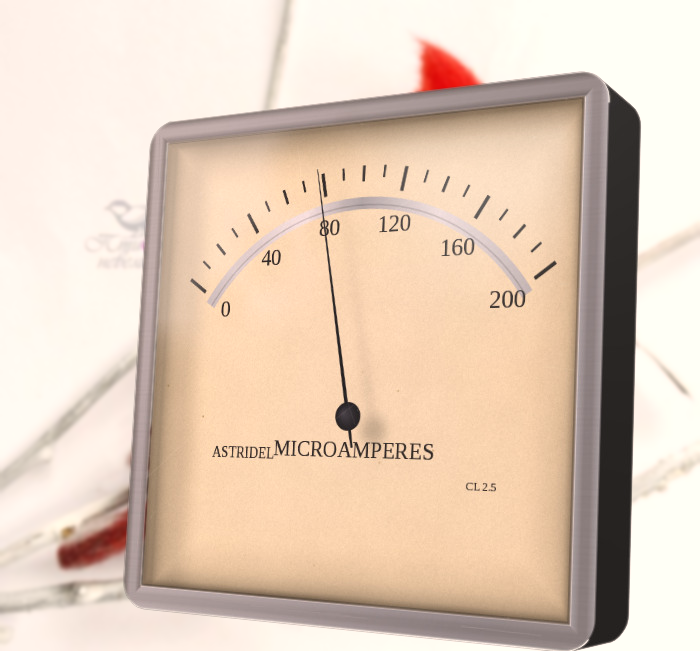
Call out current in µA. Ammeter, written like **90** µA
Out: **80** µA
